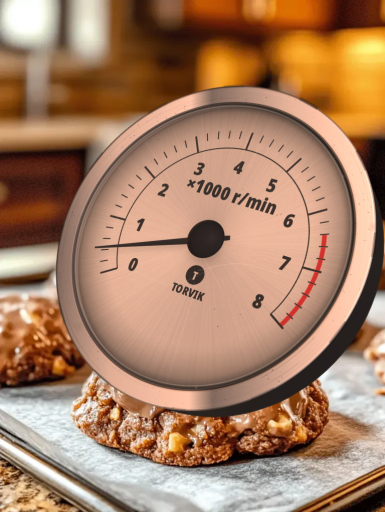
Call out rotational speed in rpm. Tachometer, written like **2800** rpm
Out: **400** rpm
